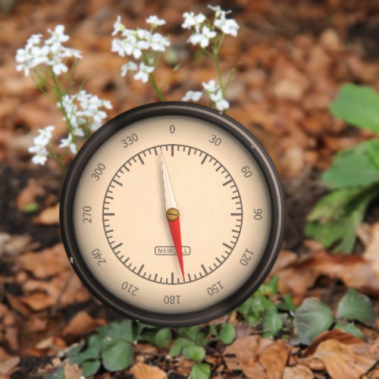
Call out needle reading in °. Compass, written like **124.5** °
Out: **170** °
